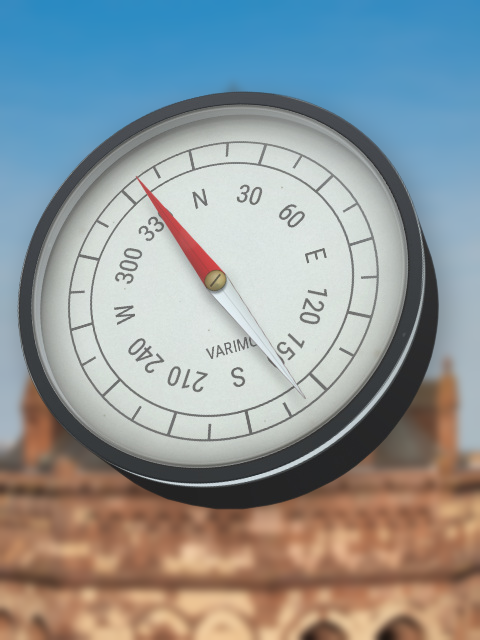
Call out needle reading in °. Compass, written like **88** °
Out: **337.5** °
